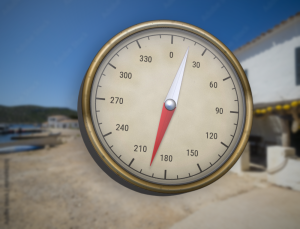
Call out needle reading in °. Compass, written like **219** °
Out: **195** °
